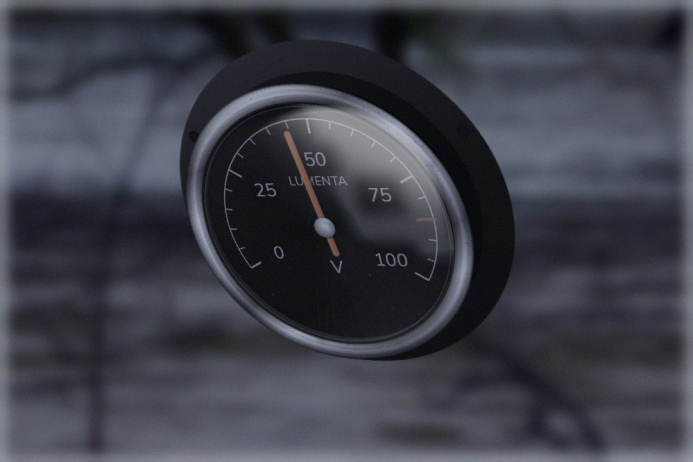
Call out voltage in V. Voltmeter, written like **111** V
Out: **45** V
